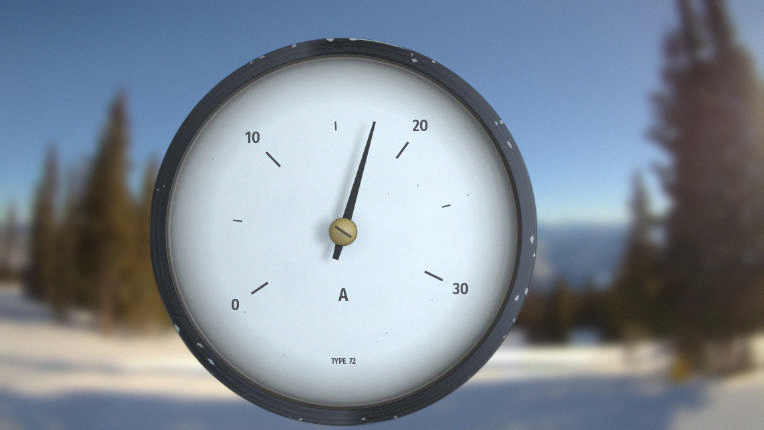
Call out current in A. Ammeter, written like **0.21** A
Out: **17.5** A
